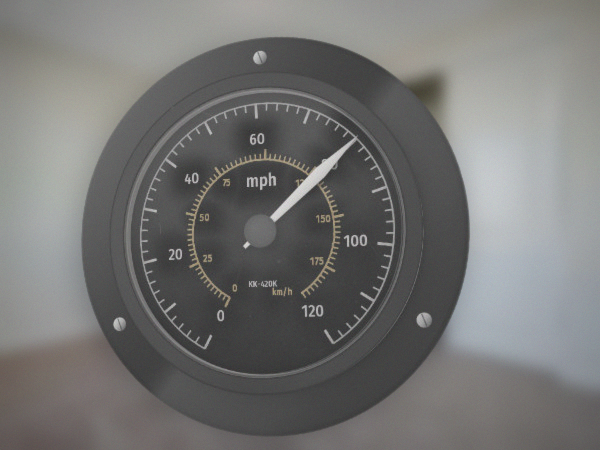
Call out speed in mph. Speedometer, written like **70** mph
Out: **80** mph
